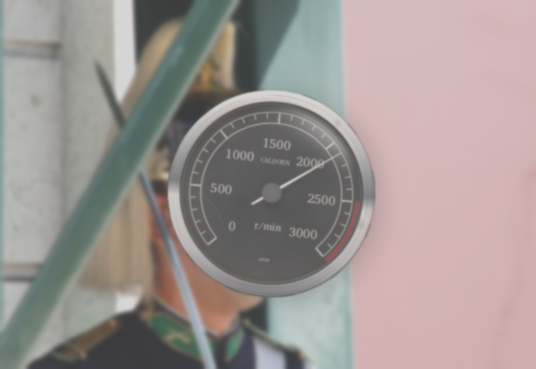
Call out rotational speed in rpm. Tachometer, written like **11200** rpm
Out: **2100** rpm
